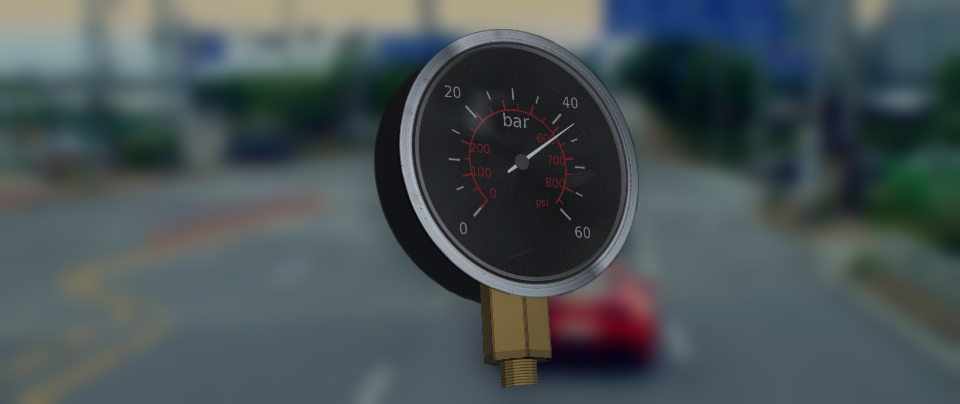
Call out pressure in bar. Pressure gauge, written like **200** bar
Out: **42.5** bar
